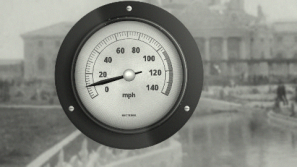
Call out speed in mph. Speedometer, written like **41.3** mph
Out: **10** mph
